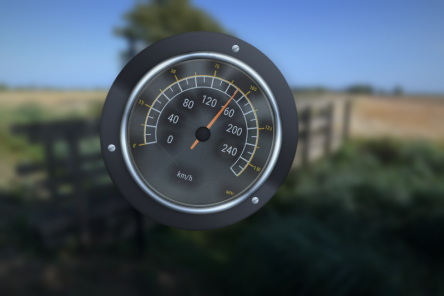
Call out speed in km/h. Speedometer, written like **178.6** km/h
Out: **150** km/h
